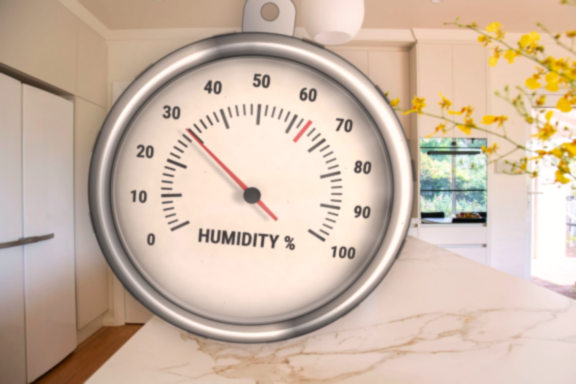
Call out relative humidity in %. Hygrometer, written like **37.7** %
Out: **30** %
